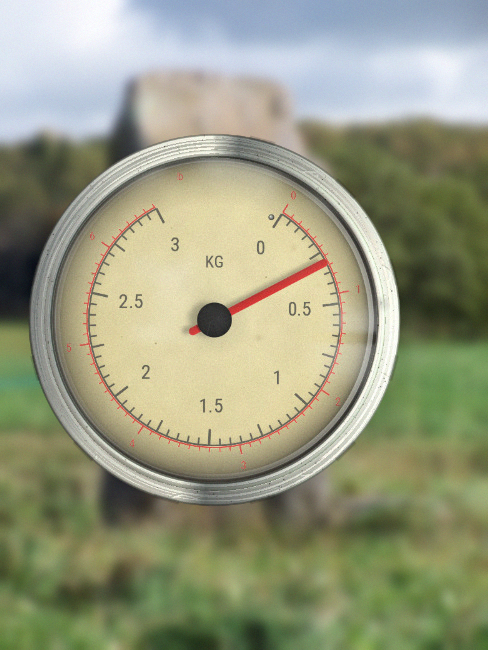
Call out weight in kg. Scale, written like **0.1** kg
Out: **0.3** kg
